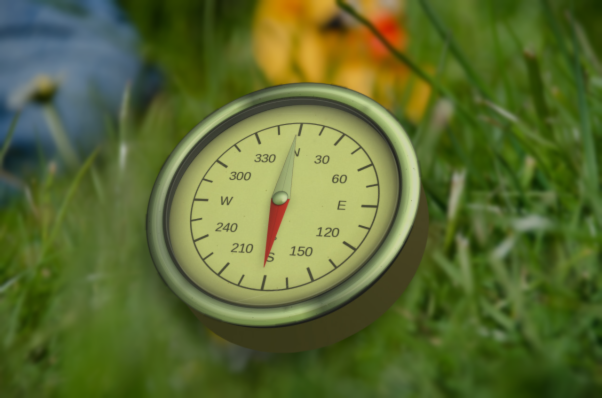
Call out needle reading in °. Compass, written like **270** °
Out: **180** °
